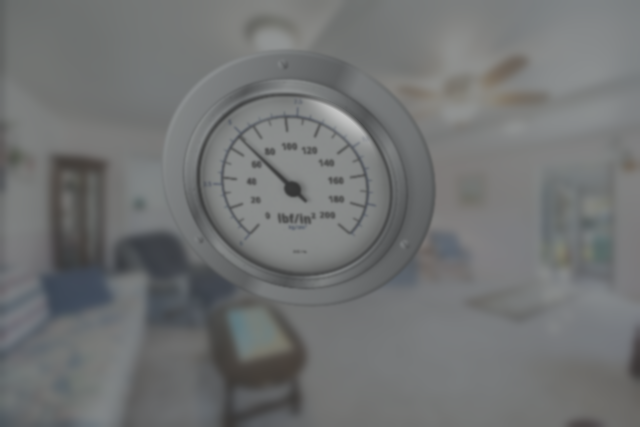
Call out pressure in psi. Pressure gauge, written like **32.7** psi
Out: **70** psi
